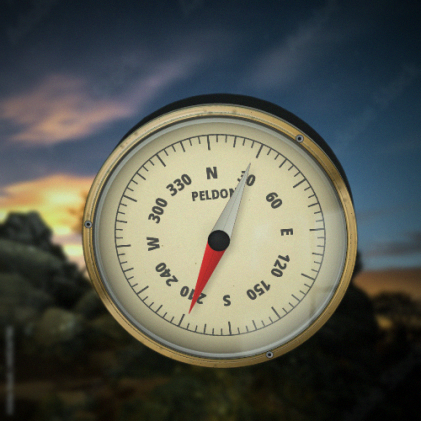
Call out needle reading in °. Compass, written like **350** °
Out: **207.5** °
